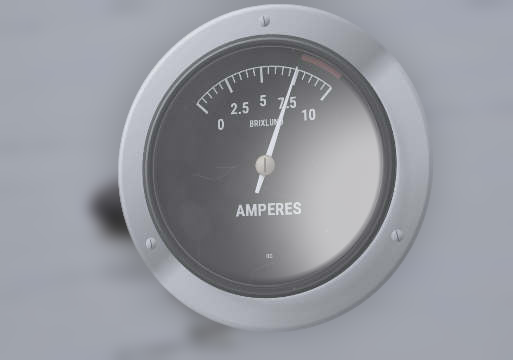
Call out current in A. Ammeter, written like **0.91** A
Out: **7.5** A
